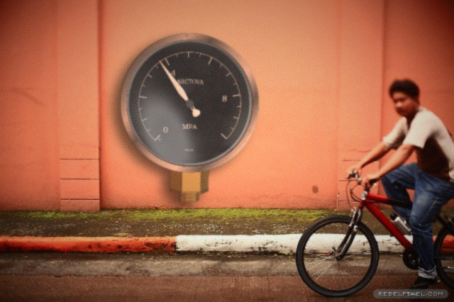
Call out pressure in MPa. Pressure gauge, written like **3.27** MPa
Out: **3.75** MPa
